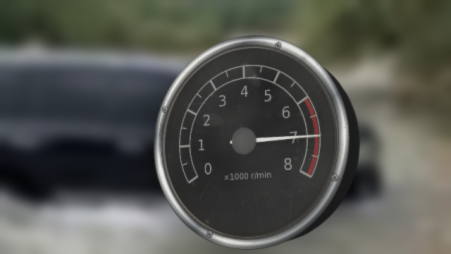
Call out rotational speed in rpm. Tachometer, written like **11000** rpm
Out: **7000** rpm
